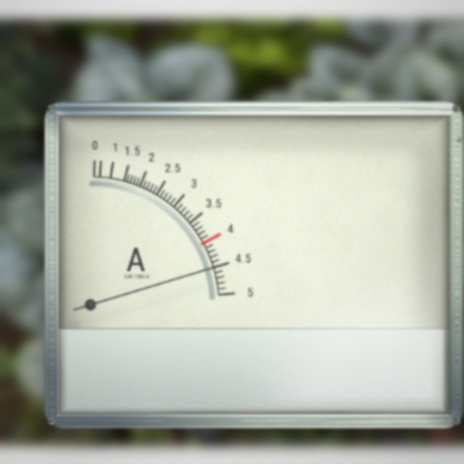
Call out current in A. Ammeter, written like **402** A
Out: **4.5** A
